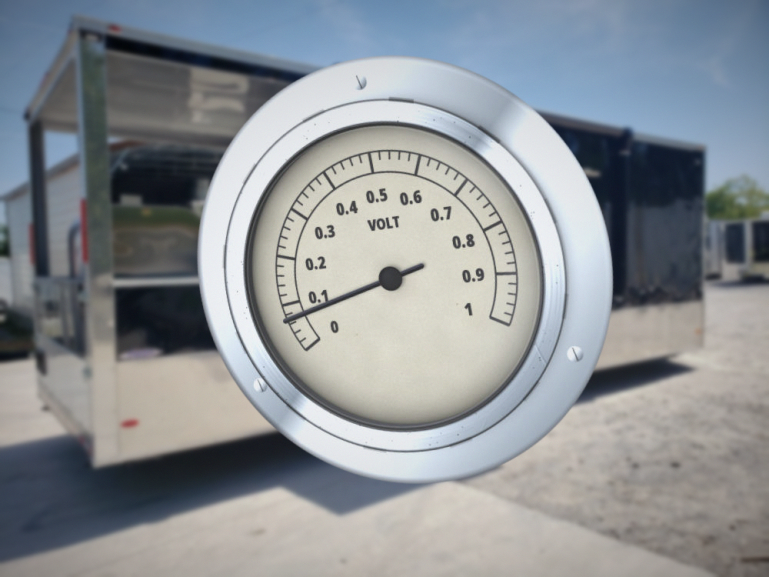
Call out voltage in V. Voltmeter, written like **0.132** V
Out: **0.07** V
